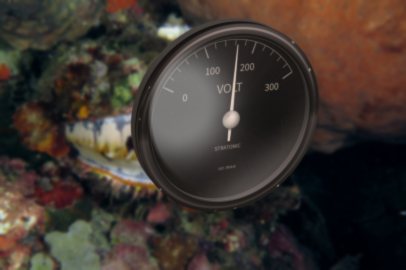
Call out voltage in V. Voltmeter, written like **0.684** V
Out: **160** V
